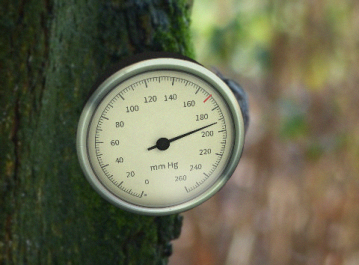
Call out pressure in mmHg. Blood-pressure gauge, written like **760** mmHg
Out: **190** mmHg
